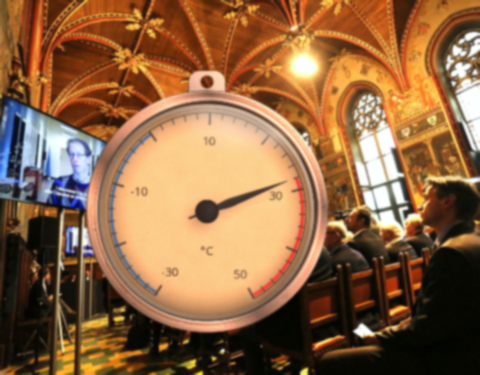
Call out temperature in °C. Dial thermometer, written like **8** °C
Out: **28** °C
